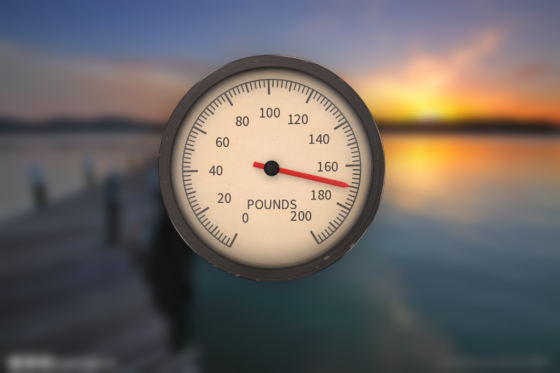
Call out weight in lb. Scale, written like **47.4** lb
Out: **170** lb
